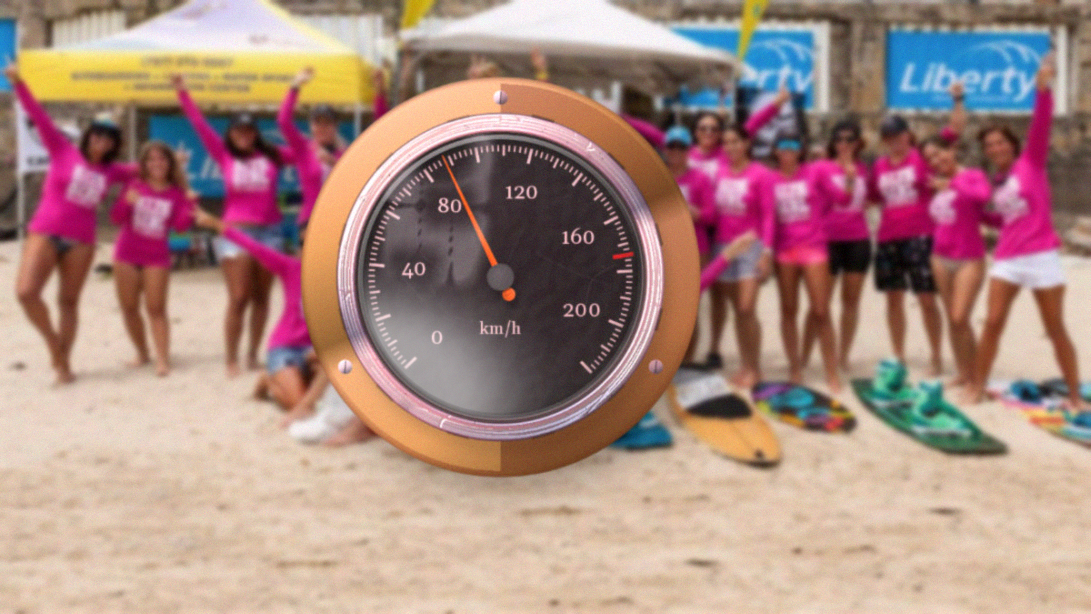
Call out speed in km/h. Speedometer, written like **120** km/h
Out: **88** km/h
